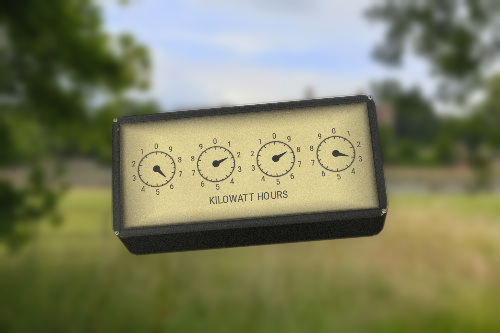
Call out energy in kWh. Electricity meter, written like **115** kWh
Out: **6183** kWh
